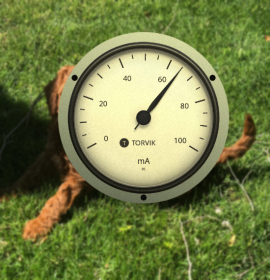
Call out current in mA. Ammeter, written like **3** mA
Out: **65** mA
